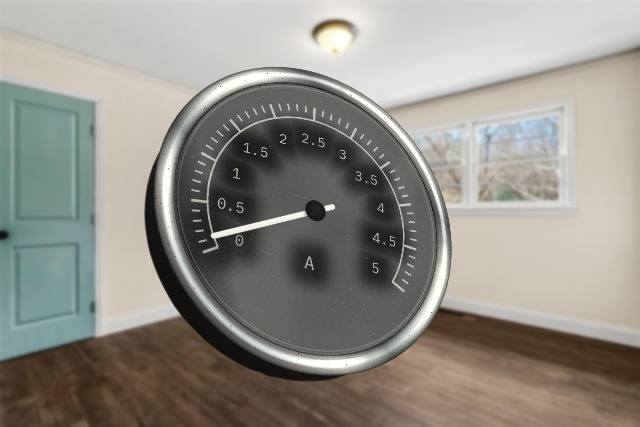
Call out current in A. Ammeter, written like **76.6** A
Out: **0.1** A
